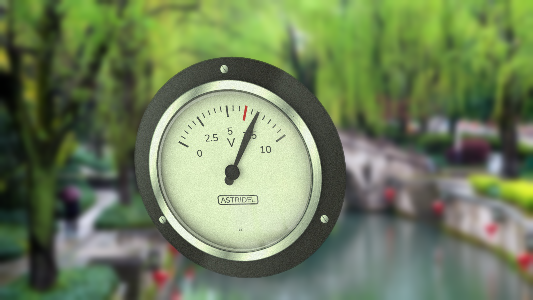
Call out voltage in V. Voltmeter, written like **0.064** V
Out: **7.5** V
